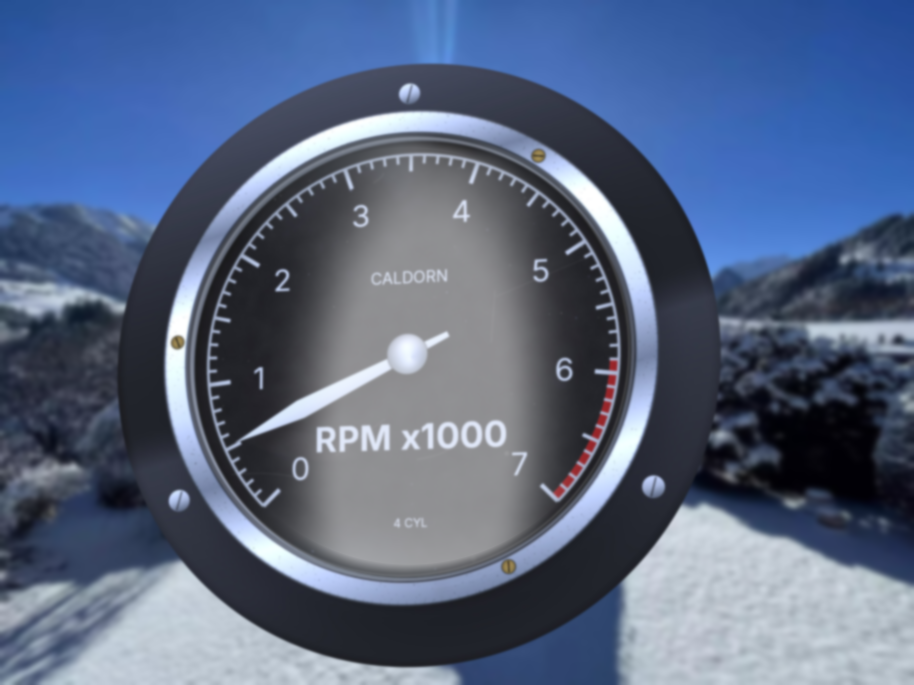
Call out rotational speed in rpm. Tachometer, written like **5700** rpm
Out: **500** rpm
